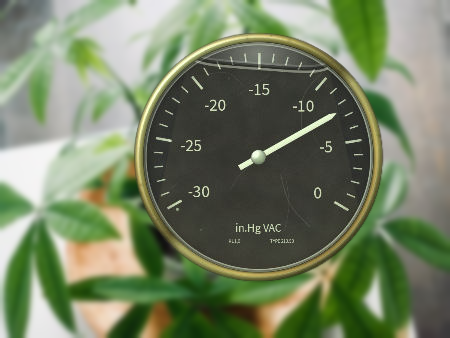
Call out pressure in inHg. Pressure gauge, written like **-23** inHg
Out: **-7.5** inHg
